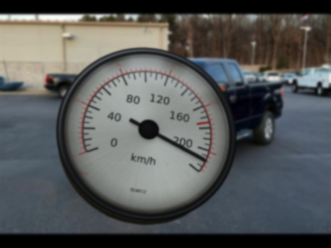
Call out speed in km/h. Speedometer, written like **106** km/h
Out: **210** km/h
